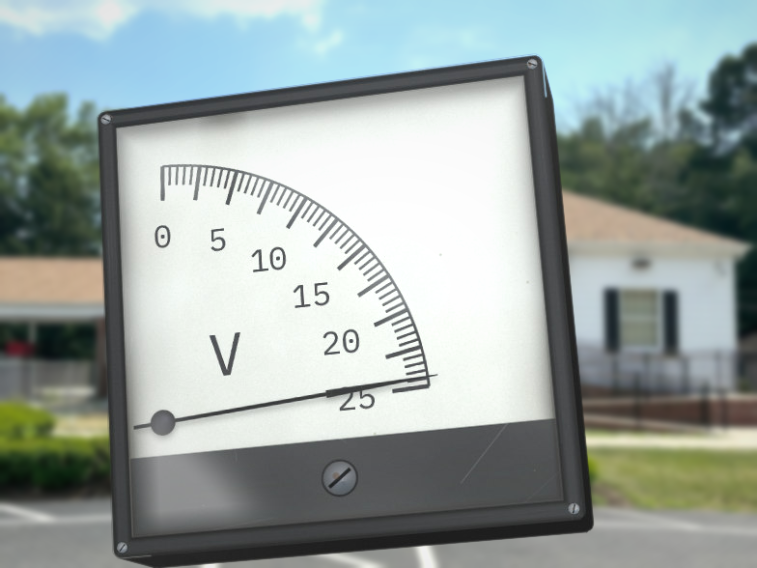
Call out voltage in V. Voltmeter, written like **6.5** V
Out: **24.5** V
